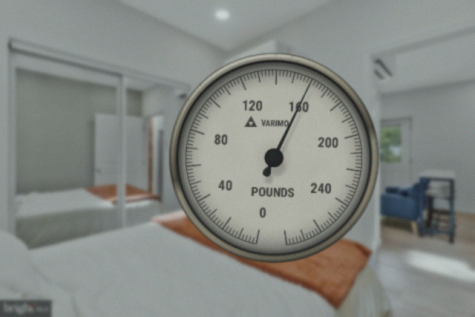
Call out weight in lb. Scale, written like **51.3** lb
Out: **160** lb
